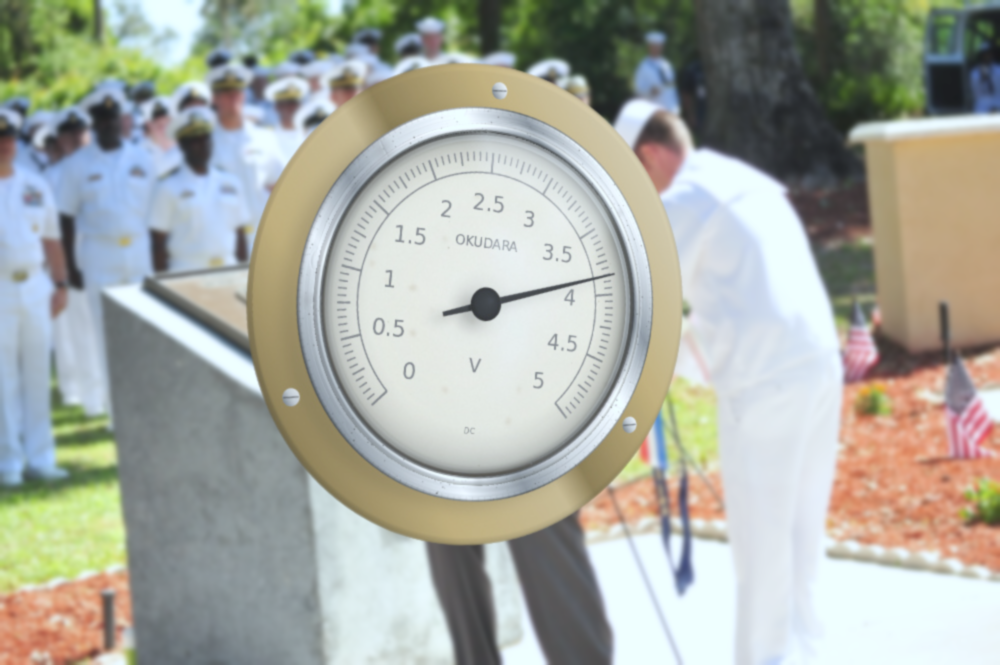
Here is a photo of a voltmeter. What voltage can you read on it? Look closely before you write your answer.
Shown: 3.85 V
